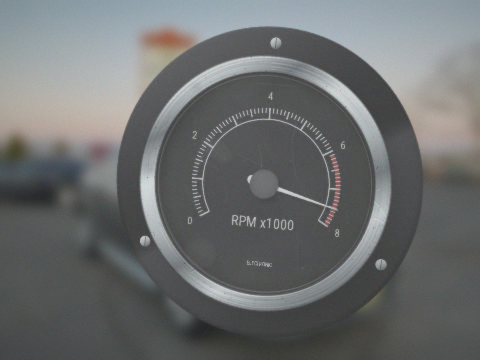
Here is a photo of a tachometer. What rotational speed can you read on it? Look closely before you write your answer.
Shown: 7500 rpm
